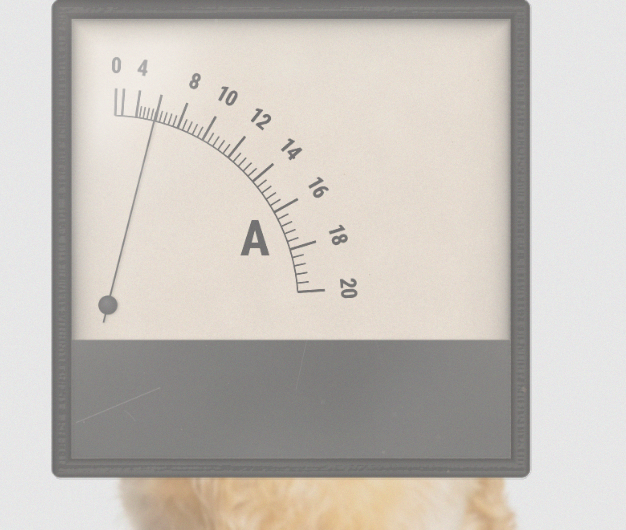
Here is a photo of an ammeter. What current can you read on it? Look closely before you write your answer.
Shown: 6 A
